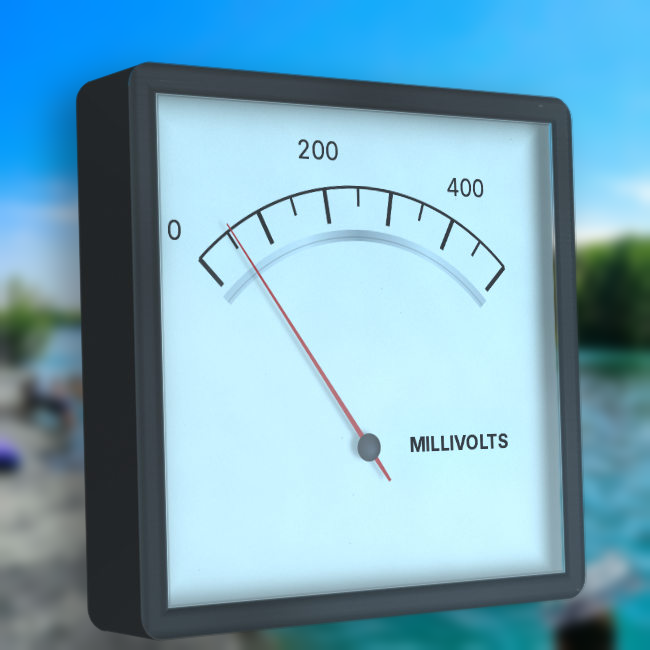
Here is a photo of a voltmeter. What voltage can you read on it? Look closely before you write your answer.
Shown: 50 mV
